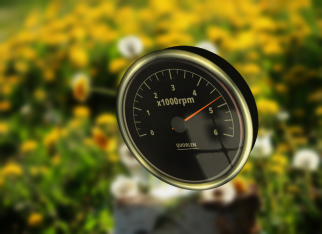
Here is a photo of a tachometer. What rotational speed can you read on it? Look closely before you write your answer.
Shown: 4750 rpm
